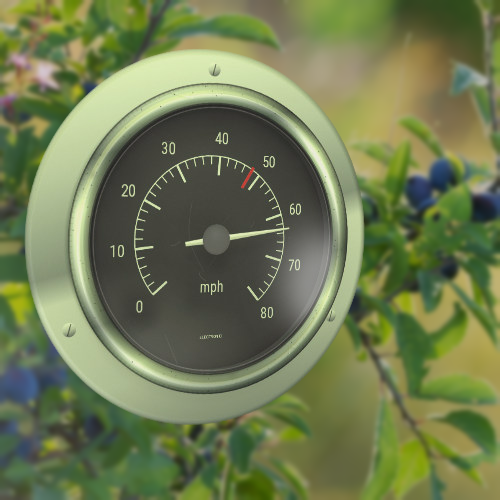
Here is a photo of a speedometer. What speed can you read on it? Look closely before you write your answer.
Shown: 63 mph
